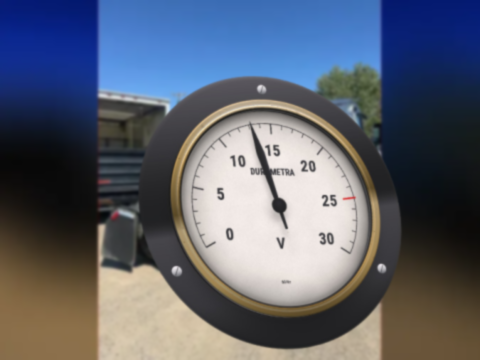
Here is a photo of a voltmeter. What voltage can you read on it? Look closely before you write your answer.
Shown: 13 V
